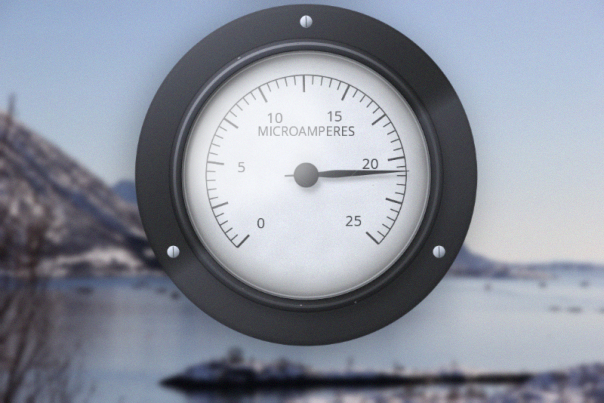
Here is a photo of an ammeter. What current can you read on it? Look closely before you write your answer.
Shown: 20.75 µA
